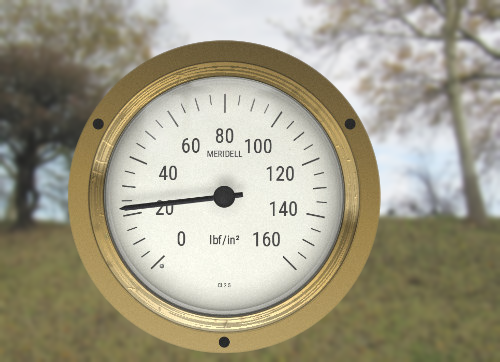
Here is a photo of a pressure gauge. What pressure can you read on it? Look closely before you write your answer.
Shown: 22.5 psi
